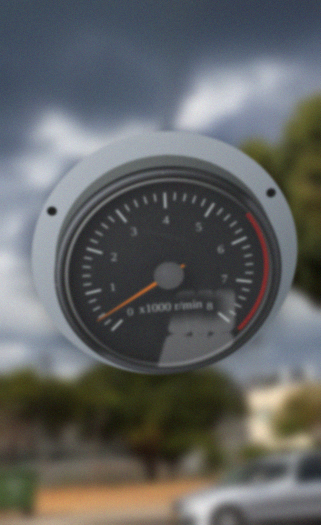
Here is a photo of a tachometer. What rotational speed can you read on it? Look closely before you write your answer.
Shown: 400 rpm
